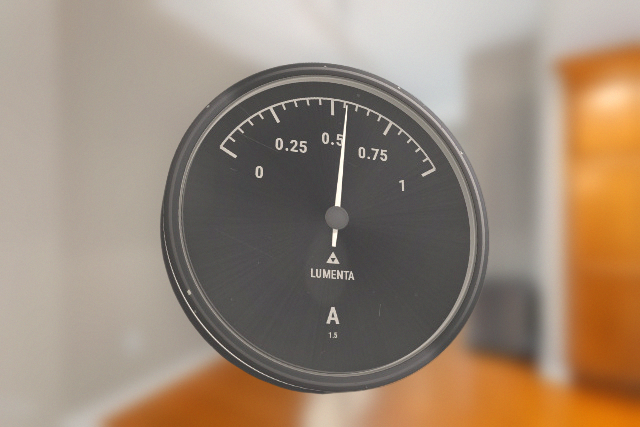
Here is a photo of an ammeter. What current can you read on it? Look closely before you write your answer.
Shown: 0.55 A
